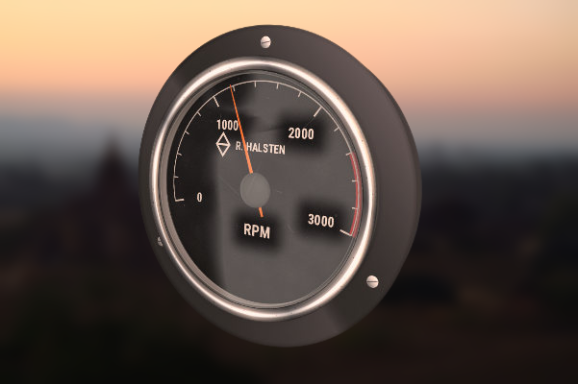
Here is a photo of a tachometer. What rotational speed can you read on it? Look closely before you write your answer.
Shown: 1200 rpm
